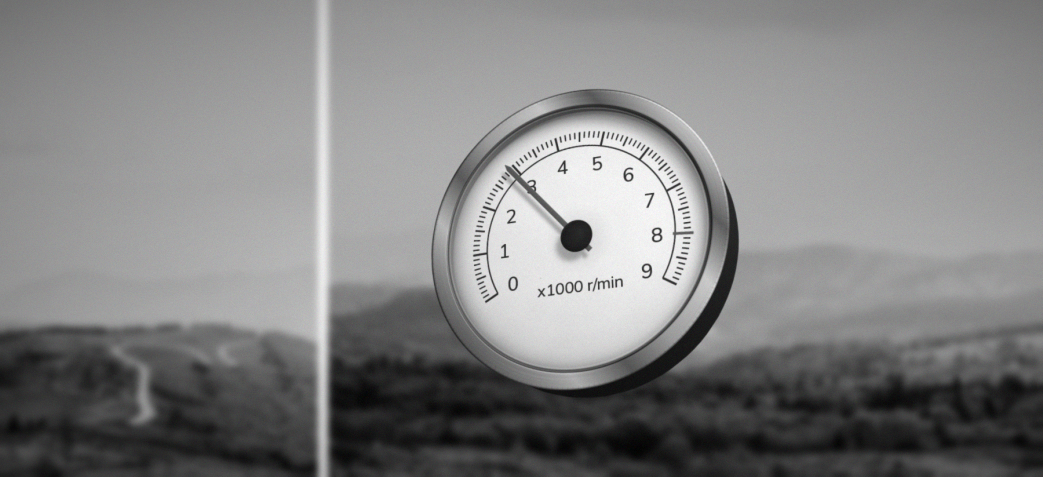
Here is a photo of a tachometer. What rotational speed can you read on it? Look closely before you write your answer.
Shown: 2900 rpm
